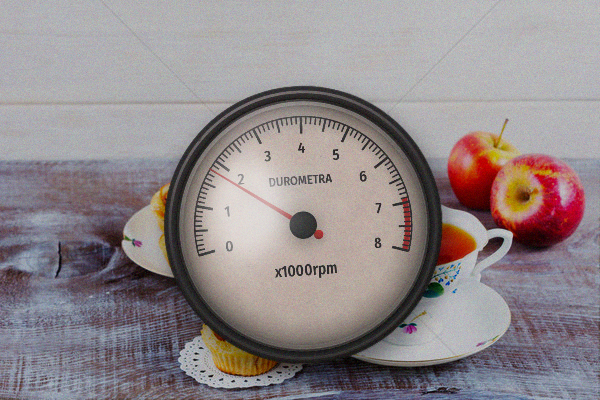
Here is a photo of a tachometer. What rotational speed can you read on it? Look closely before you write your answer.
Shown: 1800 rpm
